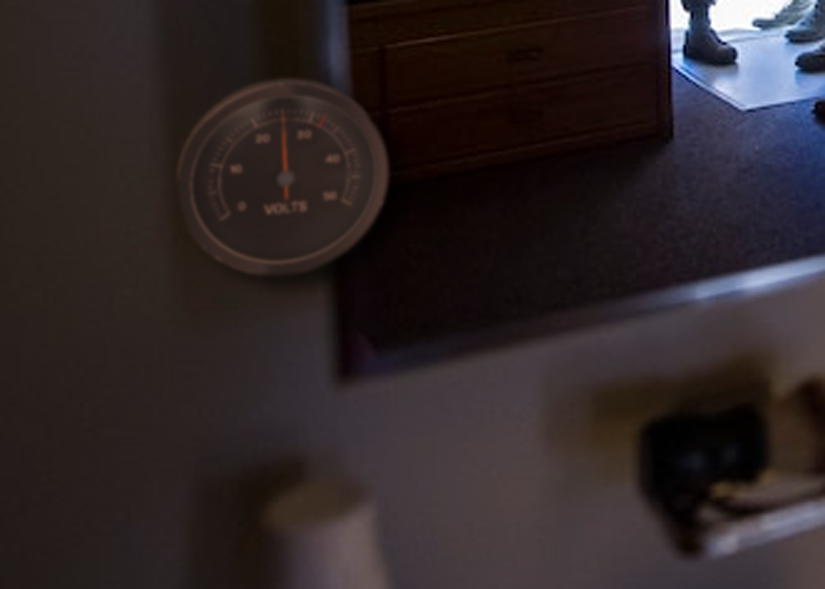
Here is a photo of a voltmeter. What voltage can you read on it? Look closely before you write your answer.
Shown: 25 V
